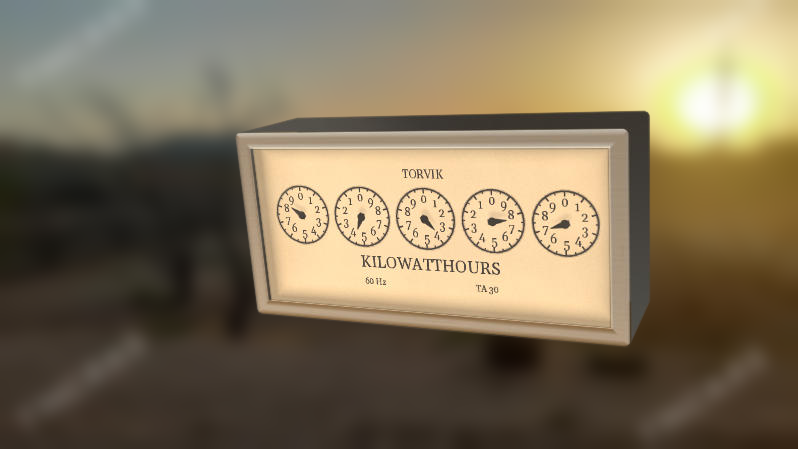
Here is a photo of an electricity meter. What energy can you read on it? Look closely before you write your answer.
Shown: 84377 kWh
